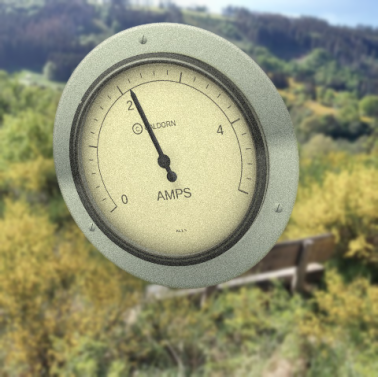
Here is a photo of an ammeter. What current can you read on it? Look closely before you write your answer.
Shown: 2.2 A
